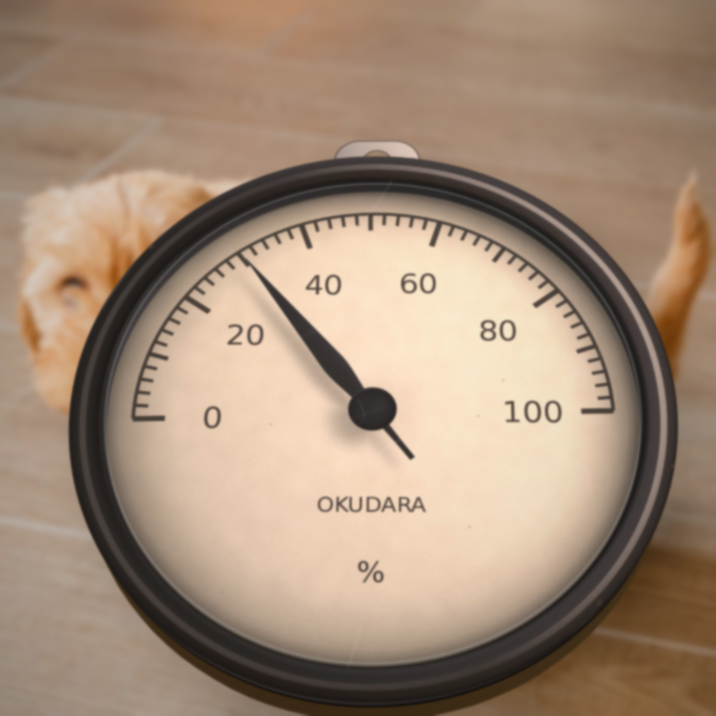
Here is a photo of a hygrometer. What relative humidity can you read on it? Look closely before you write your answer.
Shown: 30 %
